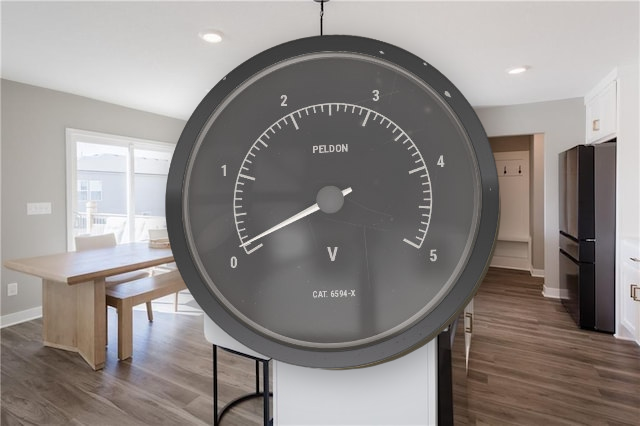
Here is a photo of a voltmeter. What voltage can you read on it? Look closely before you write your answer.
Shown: 0.1 V
